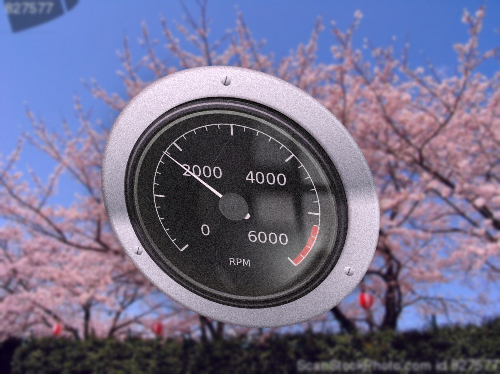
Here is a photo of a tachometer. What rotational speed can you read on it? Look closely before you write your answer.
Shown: 1800 rpm
